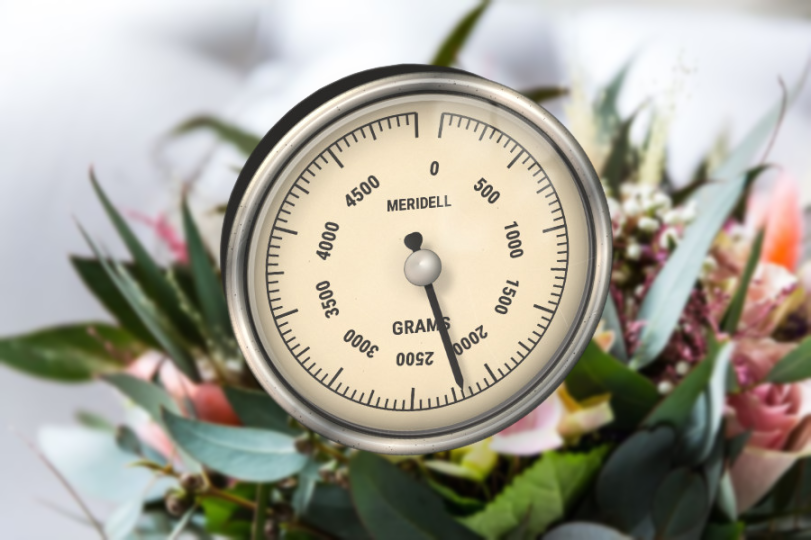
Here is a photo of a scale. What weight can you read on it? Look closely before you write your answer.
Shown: 2200 g
